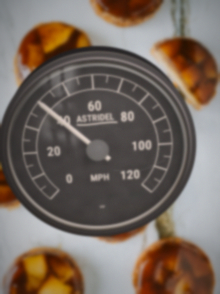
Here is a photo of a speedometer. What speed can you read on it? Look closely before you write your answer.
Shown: 40 mph
